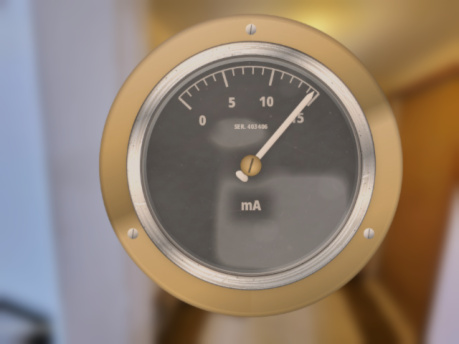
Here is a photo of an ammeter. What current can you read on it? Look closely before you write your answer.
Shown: 14.5 mA
